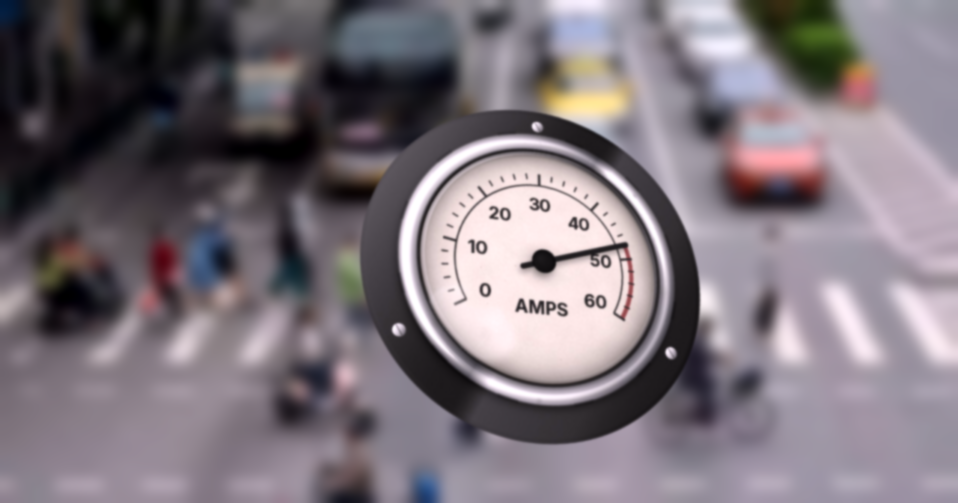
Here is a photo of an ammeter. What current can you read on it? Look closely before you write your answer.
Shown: 48 A
